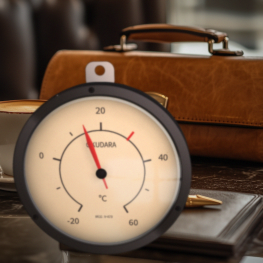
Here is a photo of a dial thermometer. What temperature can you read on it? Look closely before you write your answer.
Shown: 15 °C
